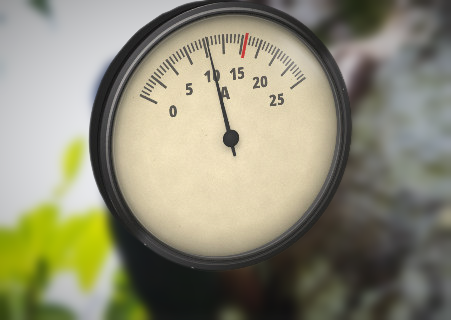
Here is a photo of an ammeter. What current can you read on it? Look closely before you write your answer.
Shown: 10 A
